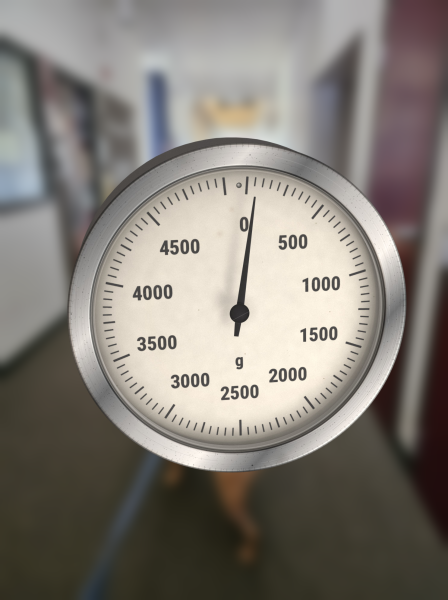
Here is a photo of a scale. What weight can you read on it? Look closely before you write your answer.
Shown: 50 g
